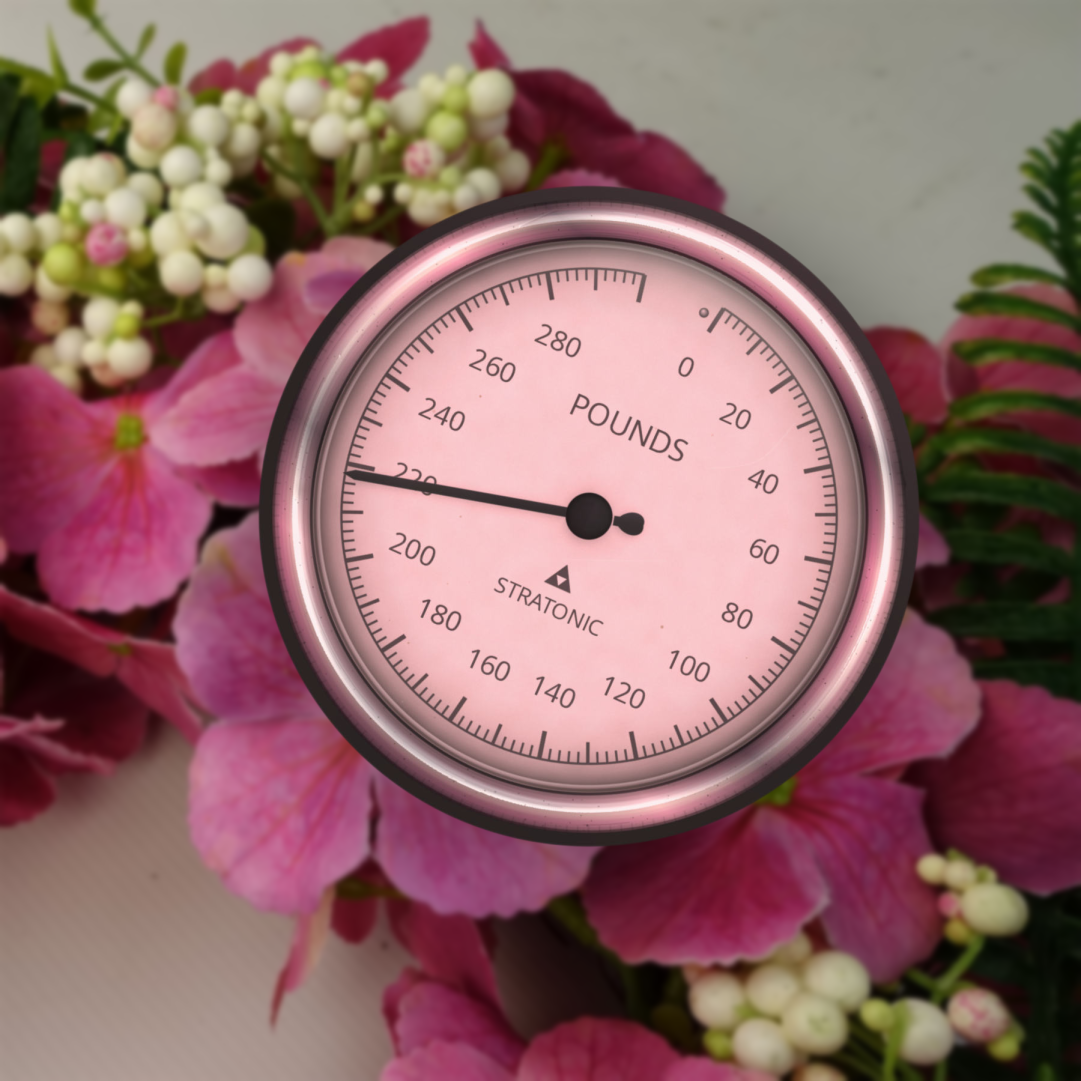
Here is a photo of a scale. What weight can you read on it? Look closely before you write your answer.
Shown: 218 lb
